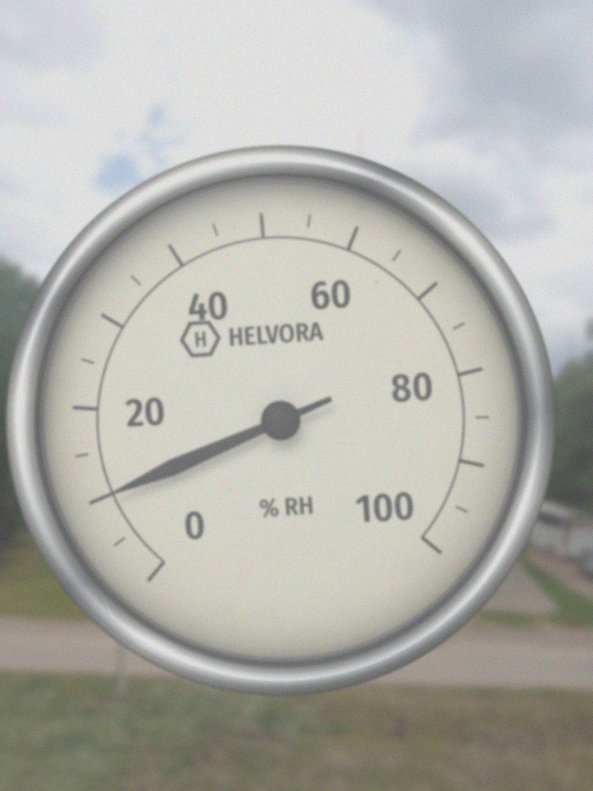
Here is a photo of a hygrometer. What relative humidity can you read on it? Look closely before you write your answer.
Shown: 10 %
